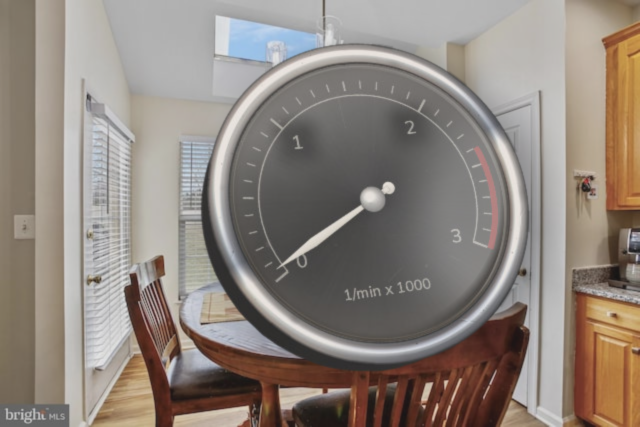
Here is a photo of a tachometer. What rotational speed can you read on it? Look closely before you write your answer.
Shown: 50 rpm
